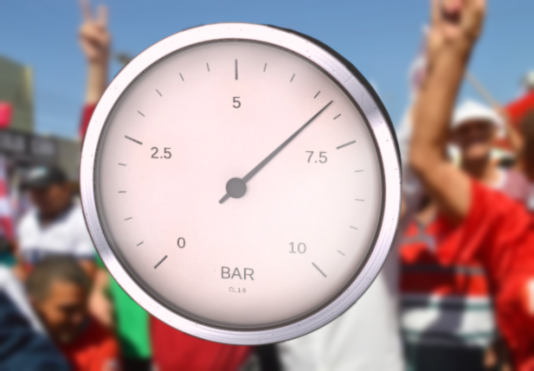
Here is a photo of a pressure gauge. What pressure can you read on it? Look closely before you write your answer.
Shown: 6.75 bar
